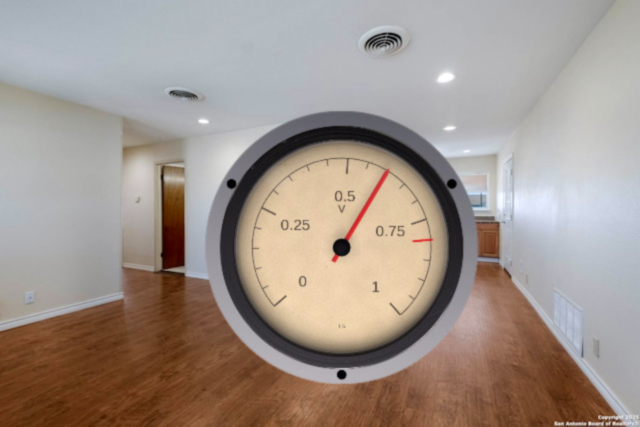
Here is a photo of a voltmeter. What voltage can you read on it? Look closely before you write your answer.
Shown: 0.6 V
